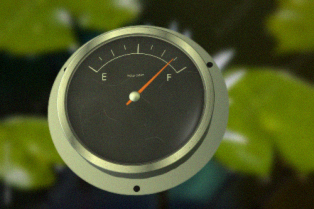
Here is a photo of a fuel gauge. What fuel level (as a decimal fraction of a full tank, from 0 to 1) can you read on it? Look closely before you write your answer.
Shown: 0.875
